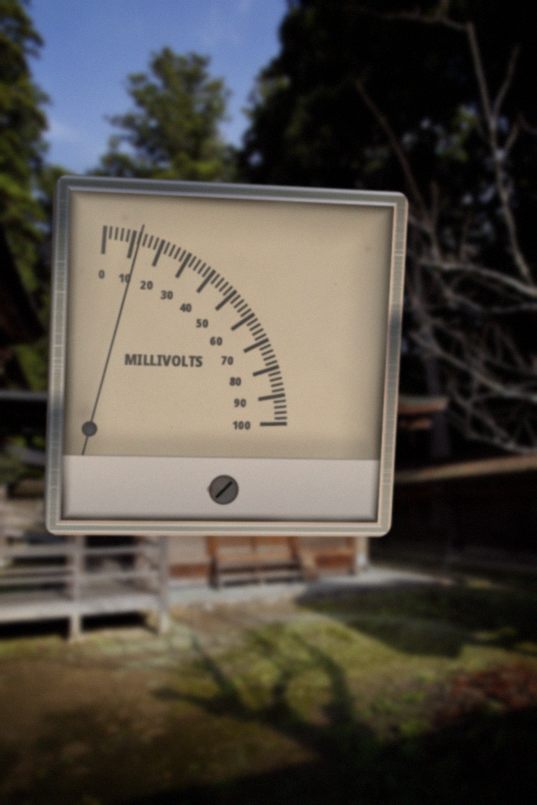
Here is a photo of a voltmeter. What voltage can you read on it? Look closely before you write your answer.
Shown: 12 mV
